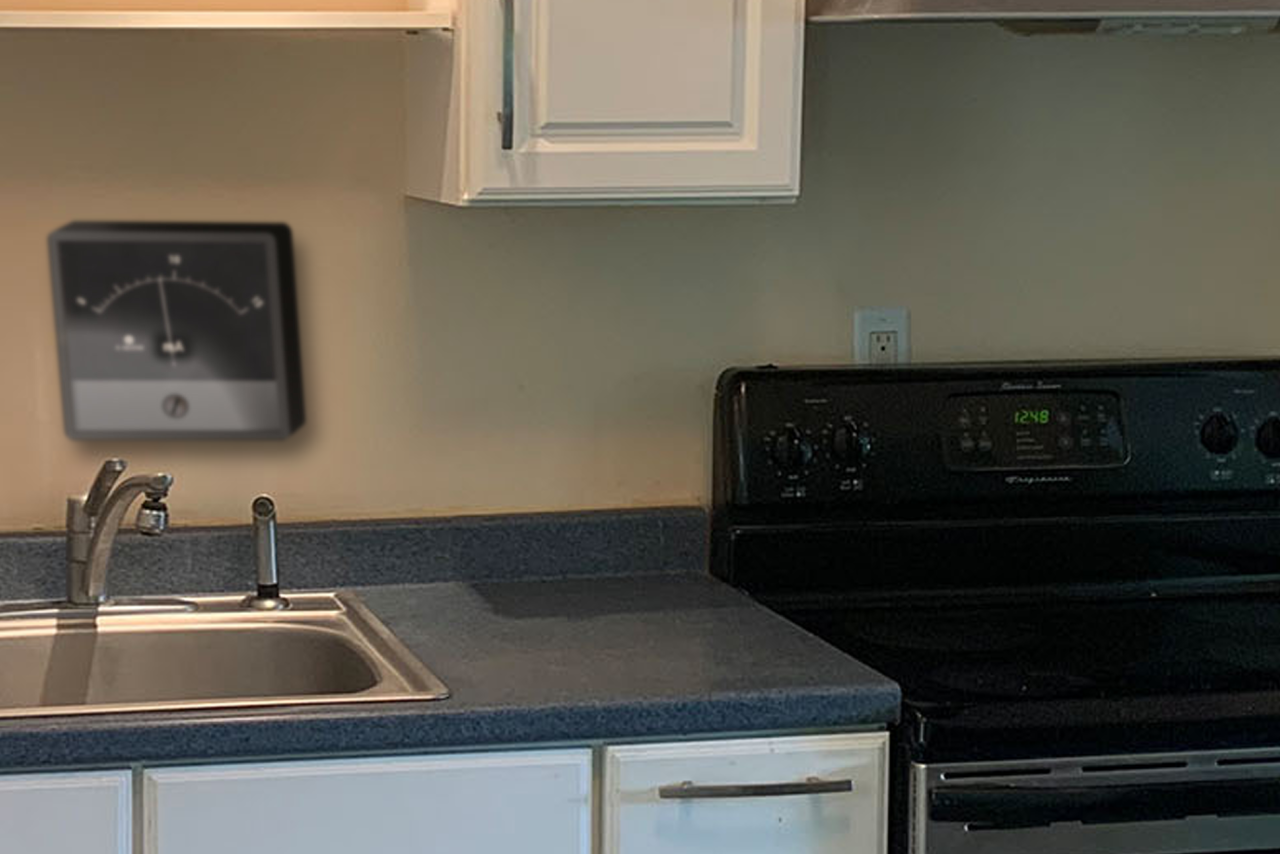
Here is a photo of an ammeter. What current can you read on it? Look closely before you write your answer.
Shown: 9 mA
